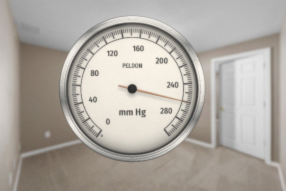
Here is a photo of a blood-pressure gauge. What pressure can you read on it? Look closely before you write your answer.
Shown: 260 mmHg
